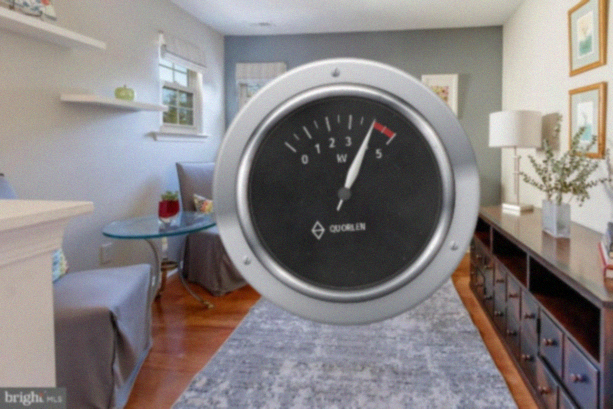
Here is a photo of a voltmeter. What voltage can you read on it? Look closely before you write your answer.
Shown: 4 kV
